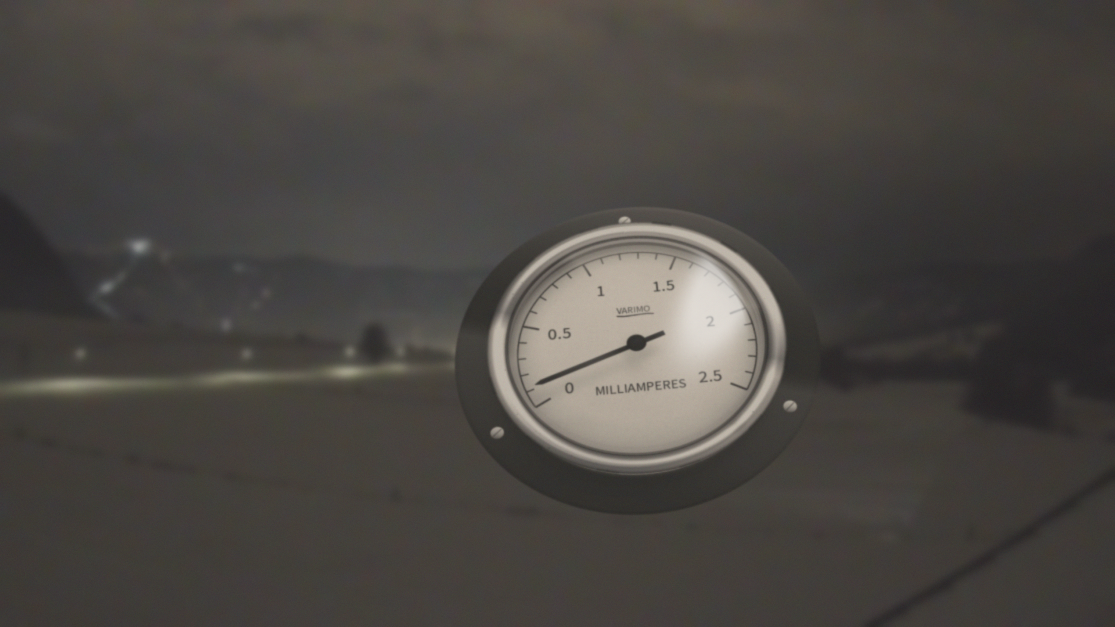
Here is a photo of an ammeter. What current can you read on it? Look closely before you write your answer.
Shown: 0.1 mA
